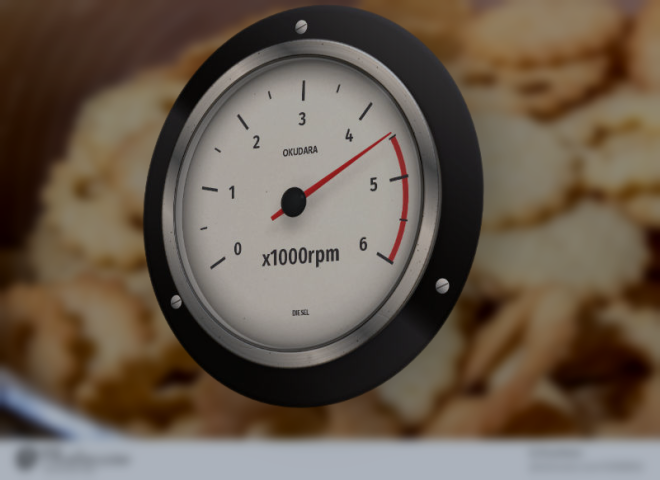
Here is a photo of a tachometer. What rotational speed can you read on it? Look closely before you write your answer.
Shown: 4500 rpm
